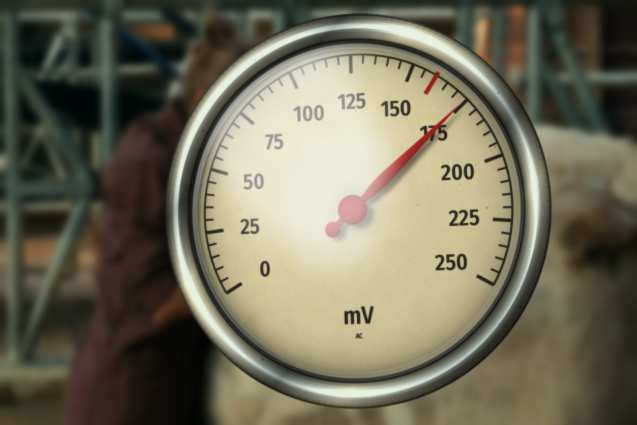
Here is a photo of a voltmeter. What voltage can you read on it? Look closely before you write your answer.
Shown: 175 mV
